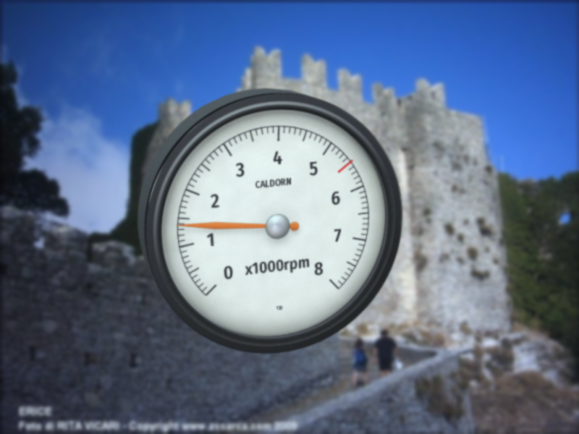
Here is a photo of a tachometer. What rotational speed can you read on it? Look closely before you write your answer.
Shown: 1400 rpm
